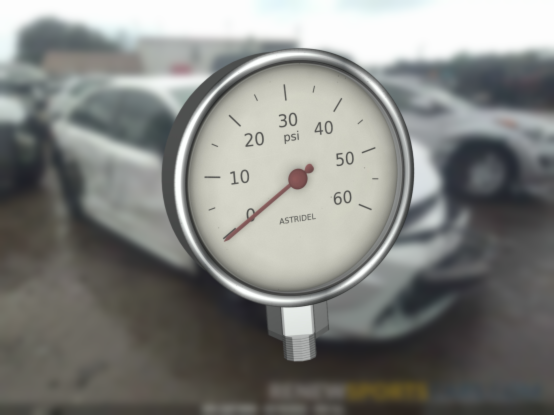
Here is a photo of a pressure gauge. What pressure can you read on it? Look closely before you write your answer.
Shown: 0 psi
